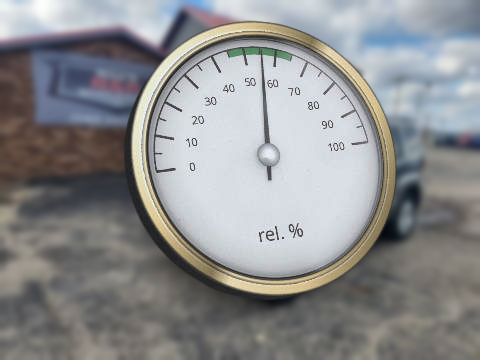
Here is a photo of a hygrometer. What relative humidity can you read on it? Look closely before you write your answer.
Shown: 55 %
